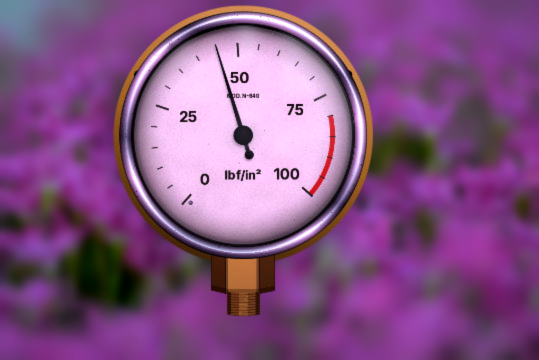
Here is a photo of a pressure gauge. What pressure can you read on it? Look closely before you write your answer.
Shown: 45 psi
